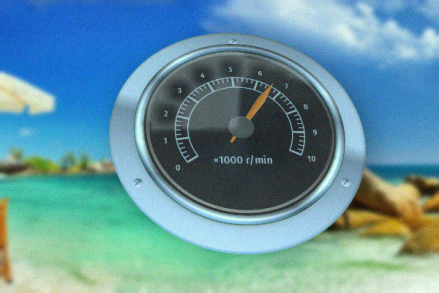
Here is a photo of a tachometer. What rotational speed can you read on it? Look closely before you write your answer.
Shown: 6600 rpm
